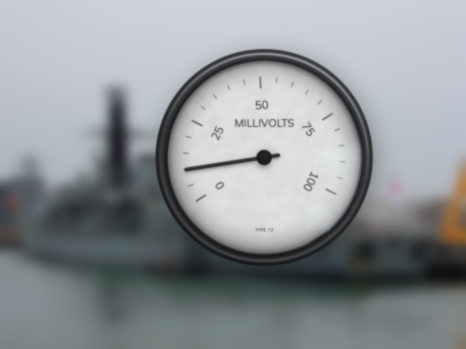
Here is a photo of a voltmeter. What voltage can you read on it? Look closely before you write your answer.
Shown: 10 mV
